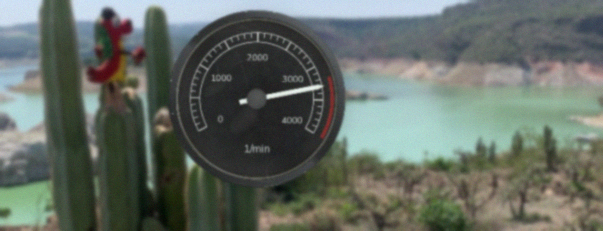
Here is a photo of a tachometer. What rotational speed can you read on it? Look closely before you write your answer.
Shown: 3300 rpm
